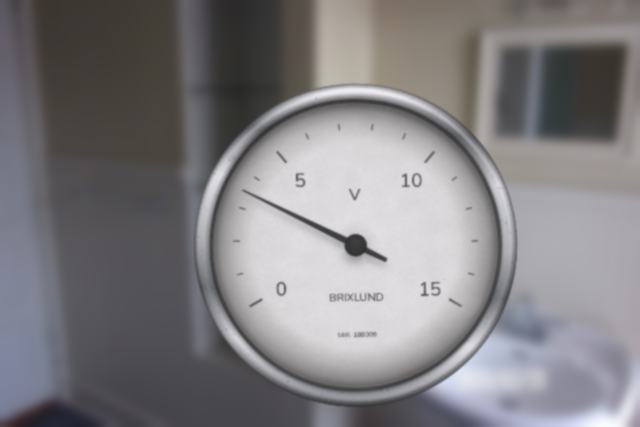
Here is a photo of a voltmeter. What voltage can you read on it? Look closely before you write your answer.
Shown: 3.5 V
